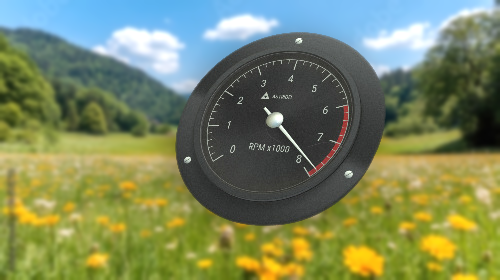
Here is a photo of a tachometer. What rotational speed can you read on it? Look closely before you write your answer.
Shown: 7800 rpm
